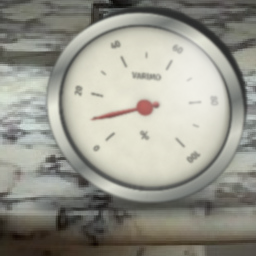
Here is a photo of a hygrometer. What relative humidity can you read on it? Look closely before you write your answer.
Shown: 10 %
